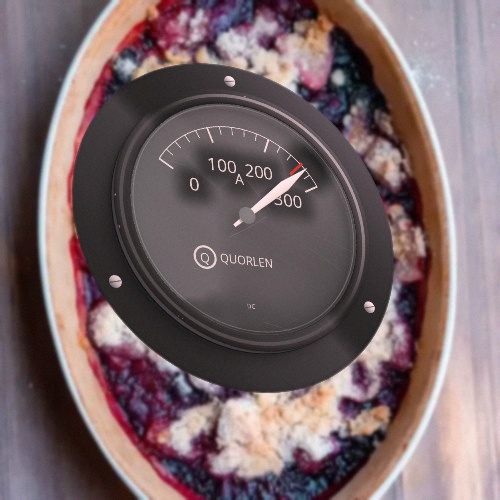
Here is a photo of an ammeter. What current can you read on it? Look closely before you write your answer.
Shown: 270 A
